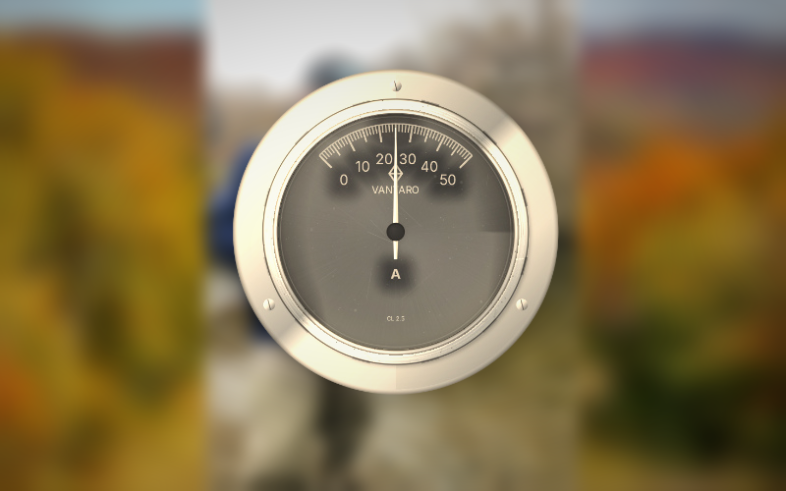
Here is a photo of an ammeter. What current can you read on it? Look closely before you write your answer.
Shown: 25 A
